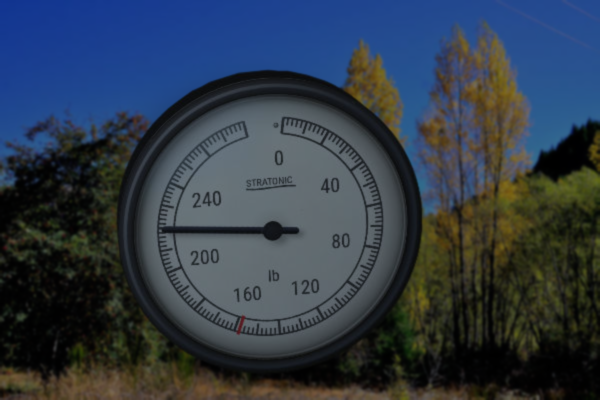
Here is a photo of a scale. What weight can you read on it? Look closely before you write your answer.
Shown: 220 lb
